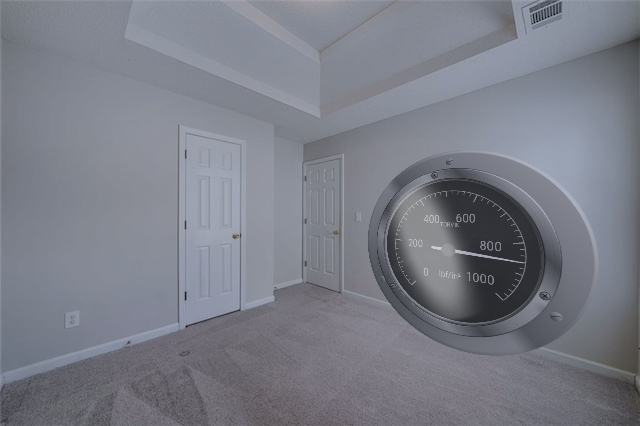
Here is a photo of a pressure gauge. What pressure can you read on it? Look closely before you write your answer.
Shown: 860 psi
